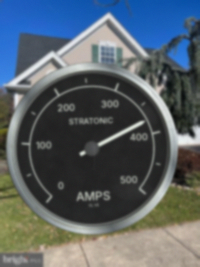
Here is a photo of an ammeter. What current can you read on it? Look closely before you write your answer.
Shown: 375 A
